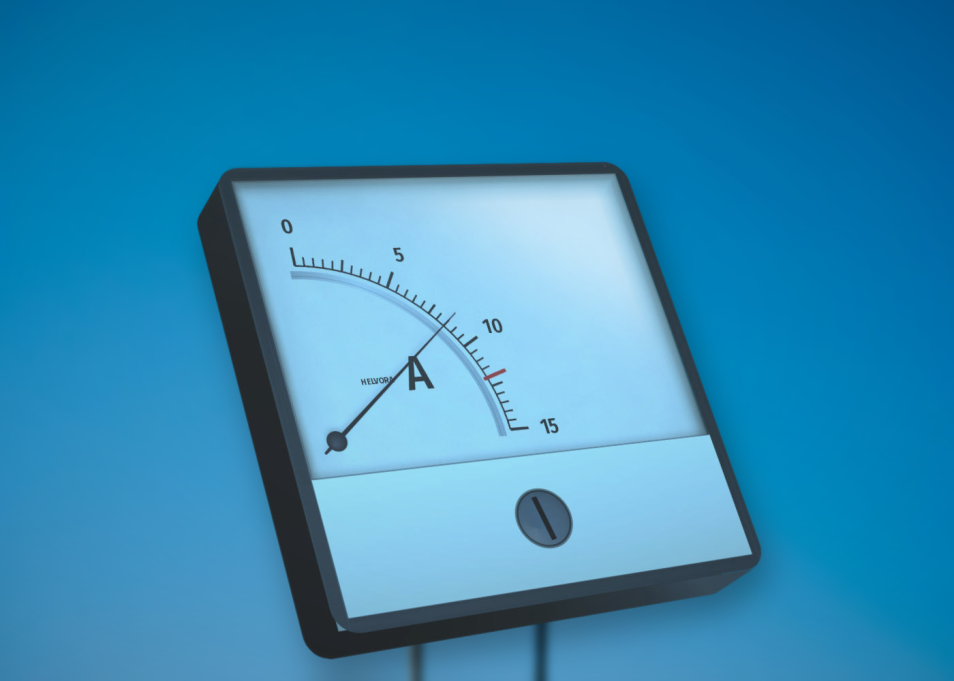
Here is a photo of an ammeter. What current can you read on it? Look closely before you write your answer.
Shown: 8.5 A
